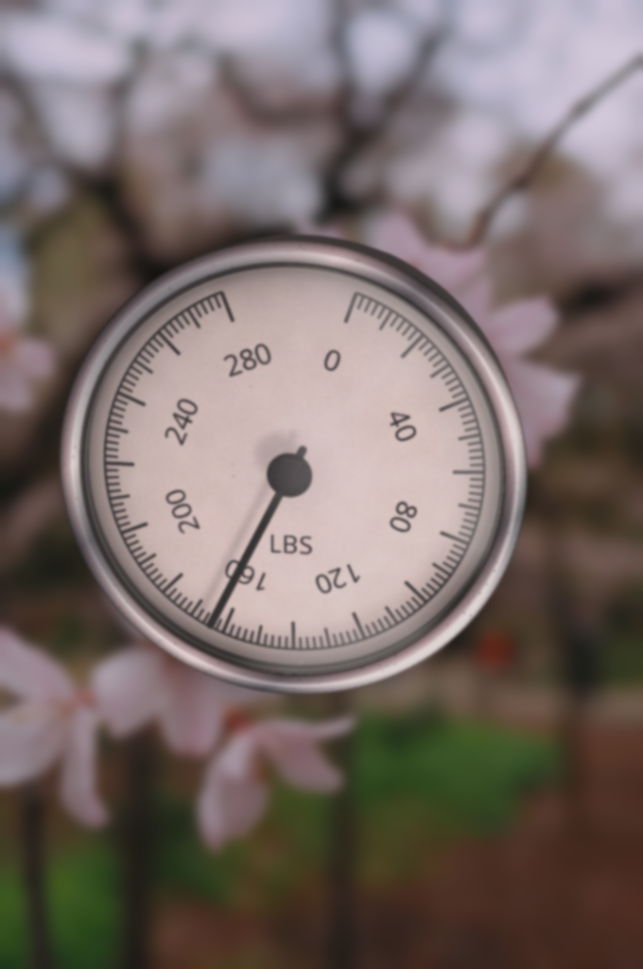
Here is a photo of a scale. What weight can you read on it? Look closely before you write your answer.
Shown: 164 lb
